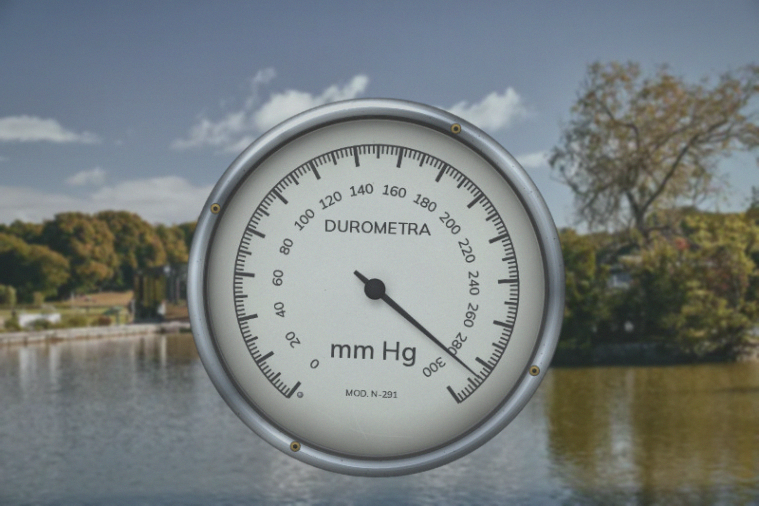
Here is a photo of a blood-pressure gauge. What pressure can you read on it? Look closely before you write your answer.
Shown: 286 mmHg
